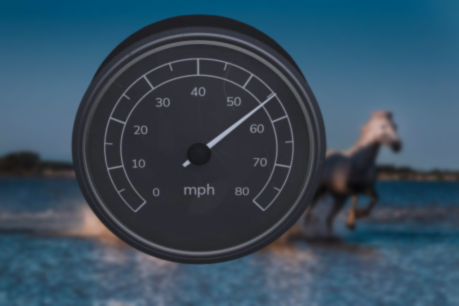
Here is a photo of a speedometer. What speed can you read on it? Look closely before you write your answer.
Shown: 55 mph
